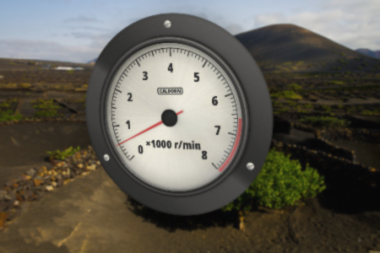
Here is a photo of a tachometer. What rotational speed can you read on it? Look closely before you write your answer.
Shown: 500 rpm
